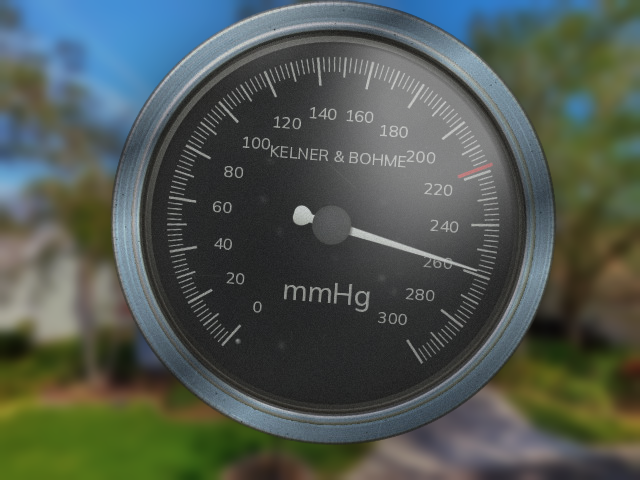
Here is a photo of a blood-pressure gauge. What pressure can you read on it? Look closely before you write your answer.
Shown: 258 mmHg
